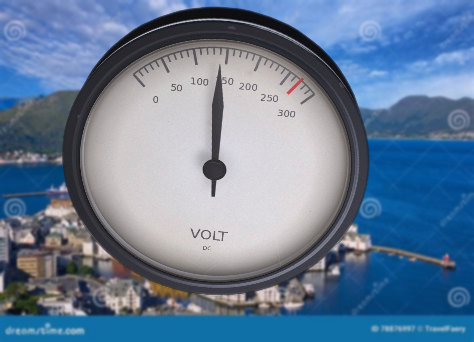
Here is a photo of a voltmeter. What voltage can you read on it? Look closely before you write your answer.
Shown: 140 V
